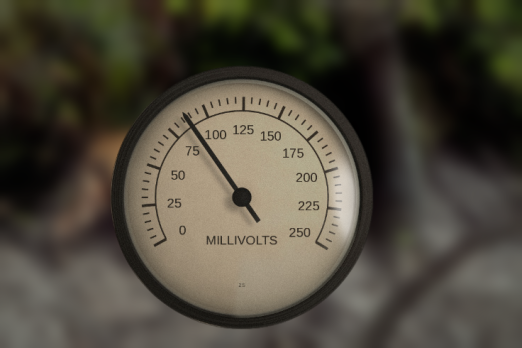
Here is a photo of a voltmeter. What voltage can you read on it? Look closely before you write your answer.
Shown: 87.5 mV
